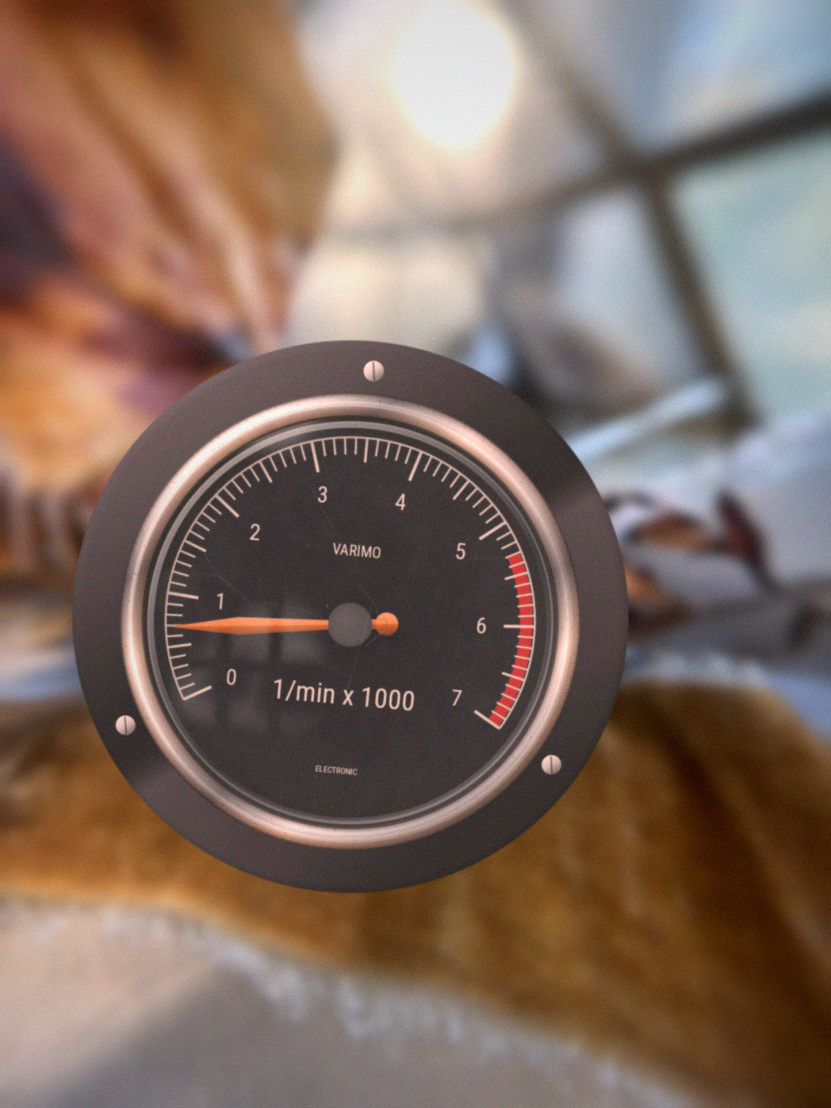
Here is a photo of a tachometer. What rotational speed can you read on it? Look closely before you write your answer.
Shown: 700 rpm
